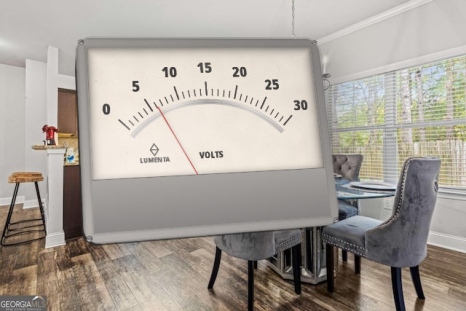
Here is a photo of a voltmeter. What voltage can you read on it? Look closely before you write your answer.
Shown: 6 V
